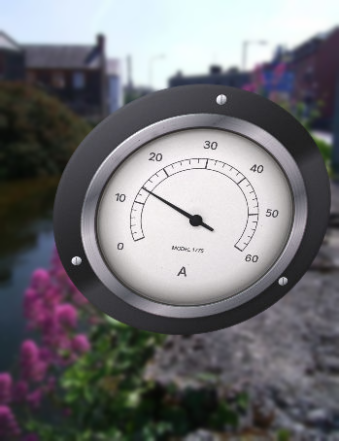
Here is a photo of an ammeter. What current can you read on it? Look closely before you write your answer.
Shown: 14 A
